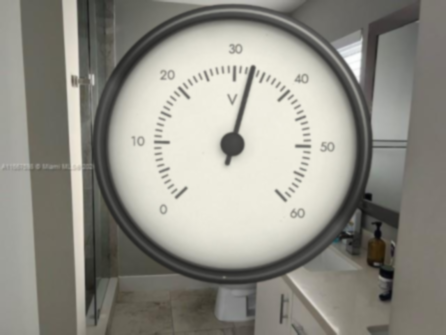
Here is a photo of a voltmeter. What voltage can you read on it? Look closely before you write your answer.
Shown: 33 V
